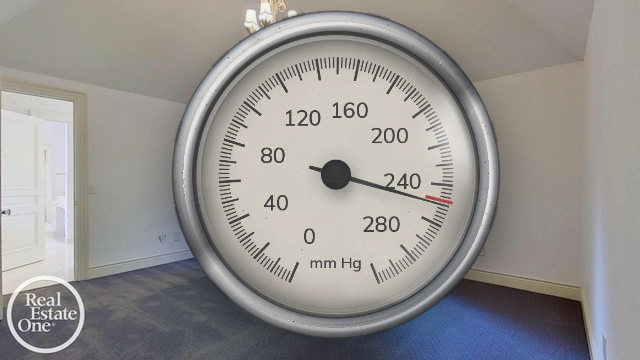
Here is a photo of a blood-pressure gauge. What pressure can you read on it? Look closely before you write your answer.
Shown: 250 mmHg
